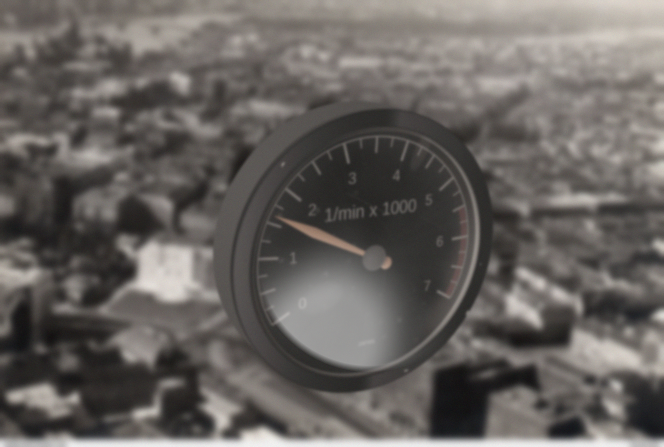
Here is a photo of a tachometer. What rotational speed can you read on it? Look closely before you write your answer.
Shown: 1625 rpm
